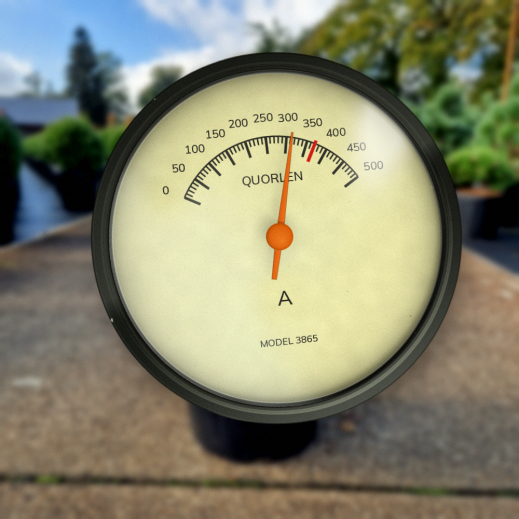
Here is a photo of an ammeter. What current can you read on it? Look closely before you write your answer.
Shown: 310 A
